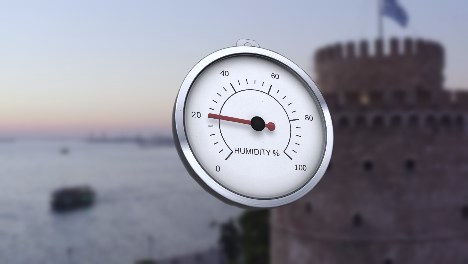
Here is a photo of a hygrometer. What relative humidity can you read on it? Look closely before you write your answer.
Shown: 20 %
